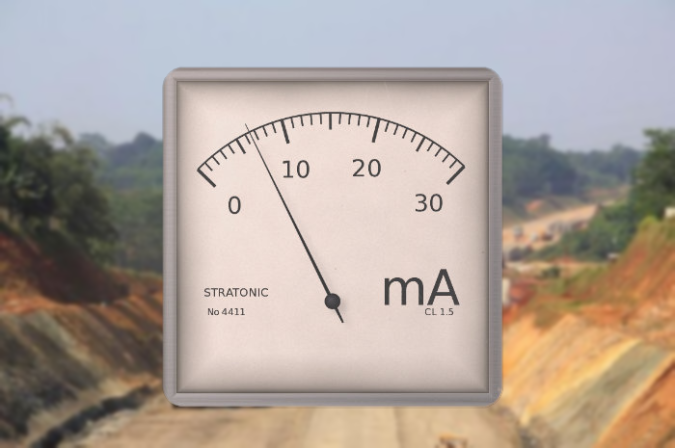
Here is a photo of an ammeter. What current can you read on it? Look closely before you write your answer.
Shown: 6.5 mA
